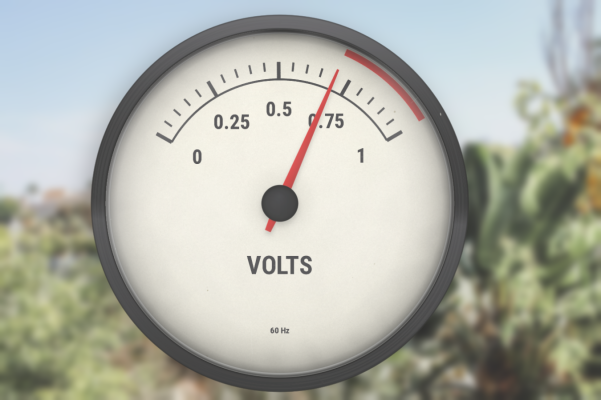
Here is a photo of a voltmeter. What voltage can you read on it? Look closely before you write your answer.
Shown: 0.7 V
